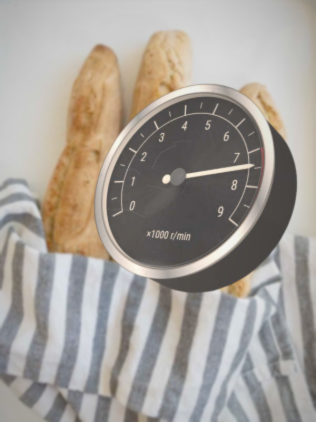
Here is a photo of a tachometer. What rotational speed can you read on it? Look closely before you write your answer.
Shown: 7500 rpm
